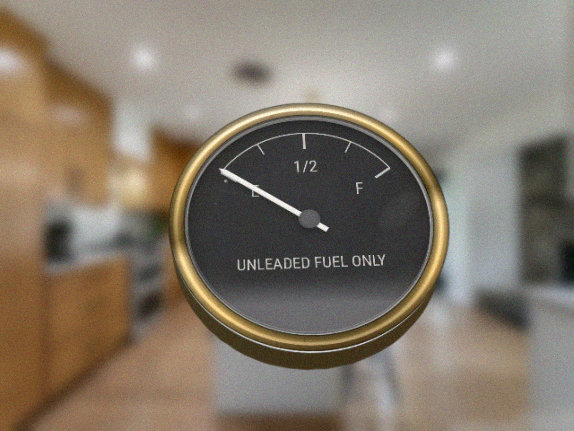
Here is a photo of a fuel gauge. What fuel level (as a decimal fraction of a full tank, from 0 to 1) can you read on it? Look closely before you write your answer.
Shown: 0
